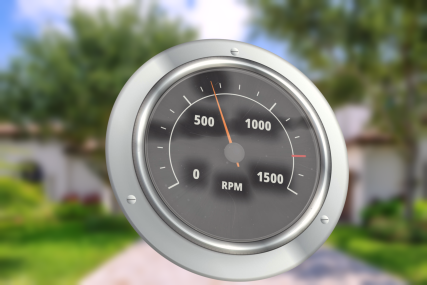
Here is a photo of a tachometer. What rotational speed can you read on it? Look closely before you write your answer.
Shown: 650 rpm
